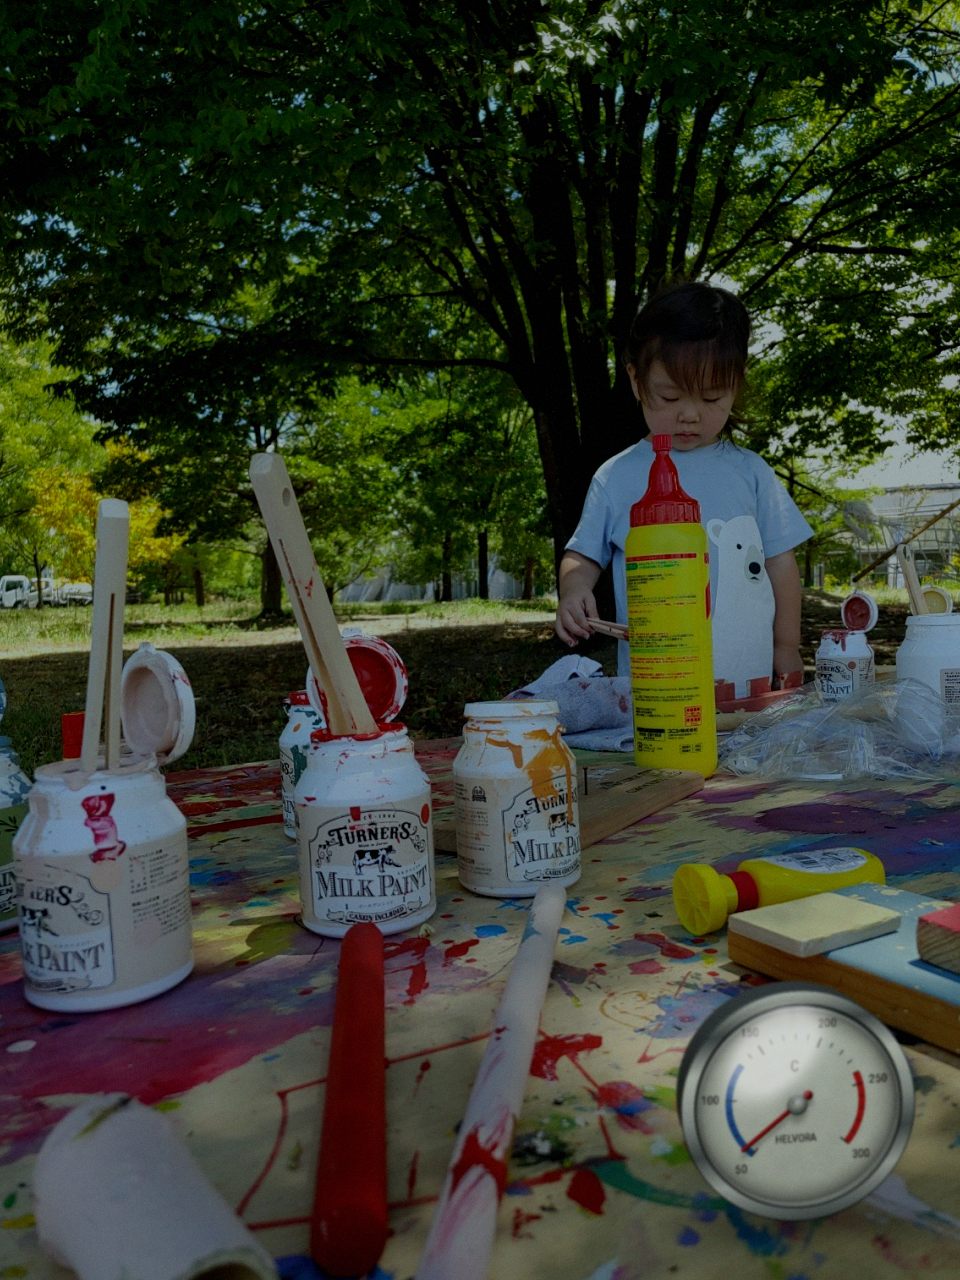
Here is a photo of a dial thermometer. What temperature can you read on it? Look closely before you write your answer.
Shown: 60 °C
